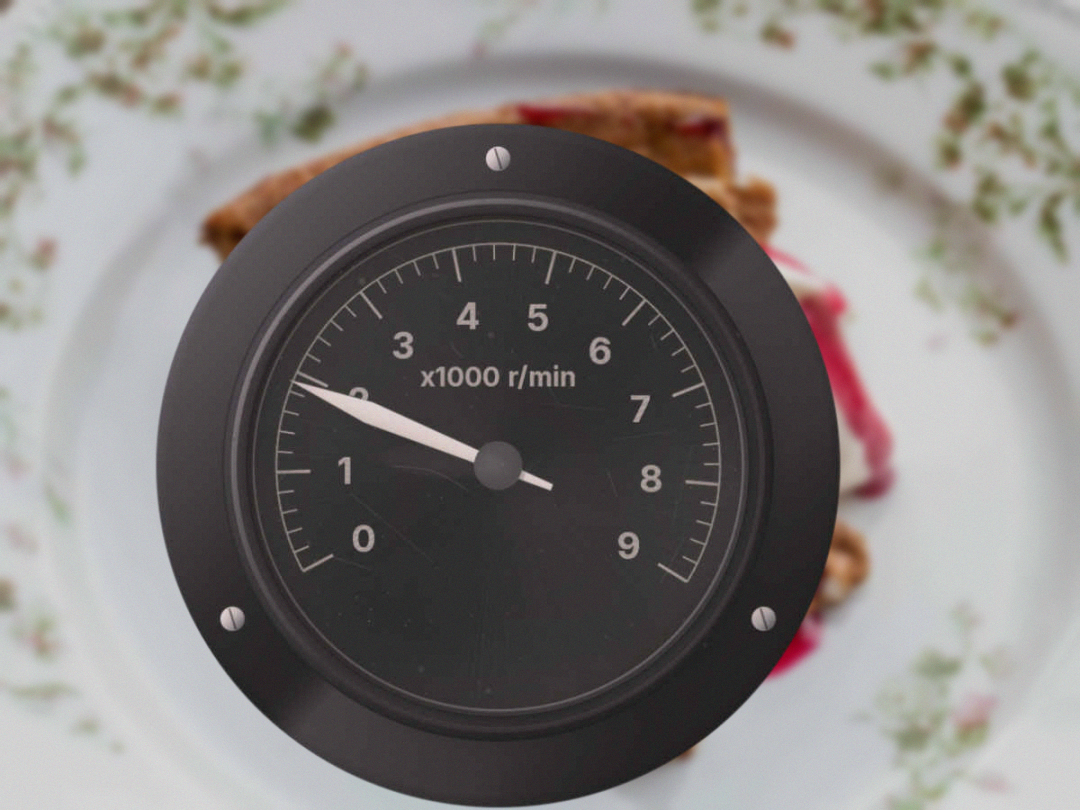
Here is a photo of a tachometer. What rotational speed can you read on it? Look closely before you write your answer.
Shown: 1900 rpm
